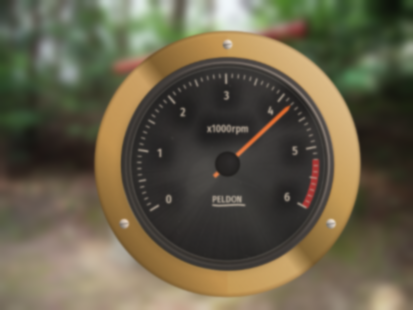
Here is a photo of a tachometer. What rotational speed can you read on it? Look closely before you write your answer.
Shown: 4200 rpm
